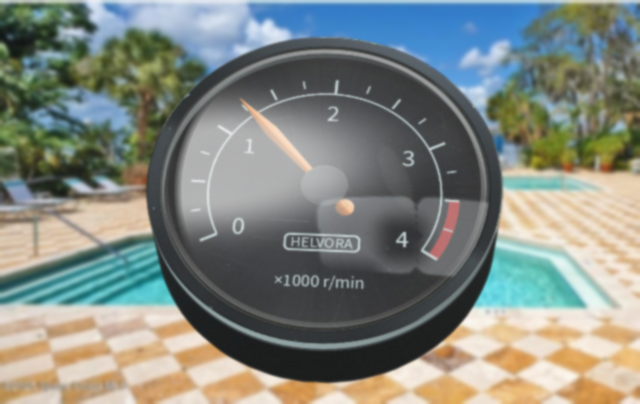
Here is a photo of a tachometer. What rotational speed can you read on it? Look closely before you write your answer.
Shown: 1250 rpm
